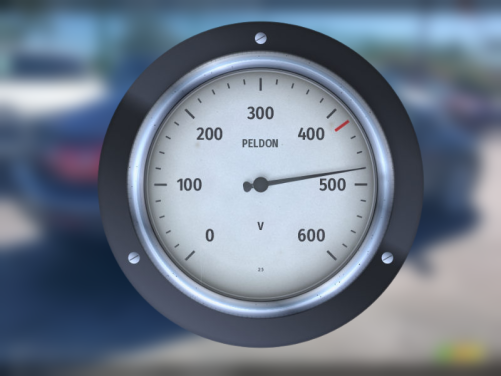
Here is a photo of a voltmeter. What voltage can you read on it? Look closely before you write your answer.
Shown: 480 V
